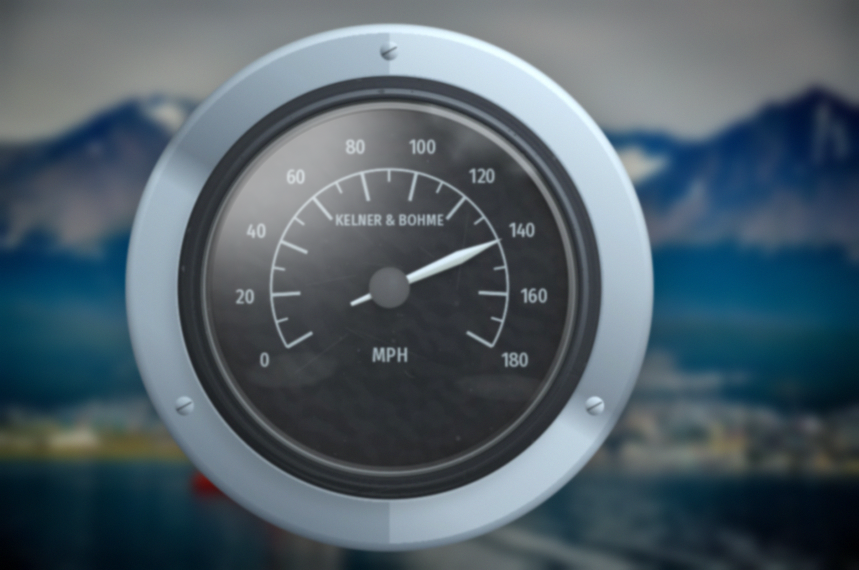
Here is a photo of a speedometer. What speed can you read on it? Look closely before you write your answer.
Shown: 140 mph
